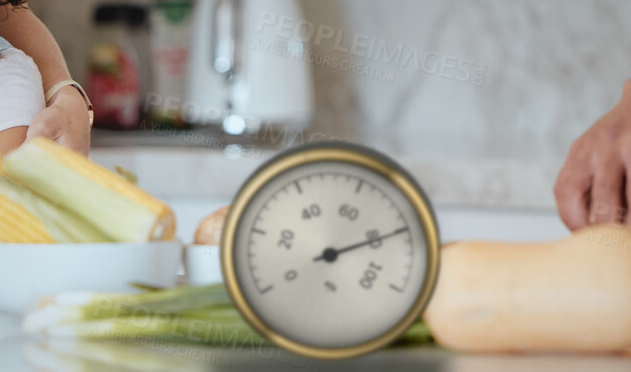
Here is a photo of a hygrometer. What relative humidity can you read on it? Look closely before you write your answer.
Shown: 80 %
